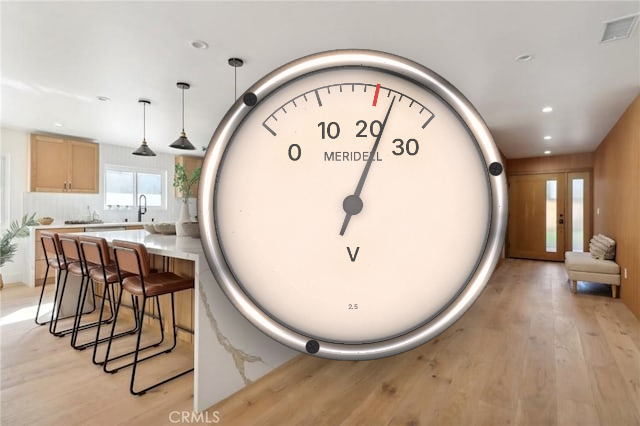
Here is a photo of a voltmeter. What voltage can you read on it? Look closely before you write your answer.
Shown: 23 V
